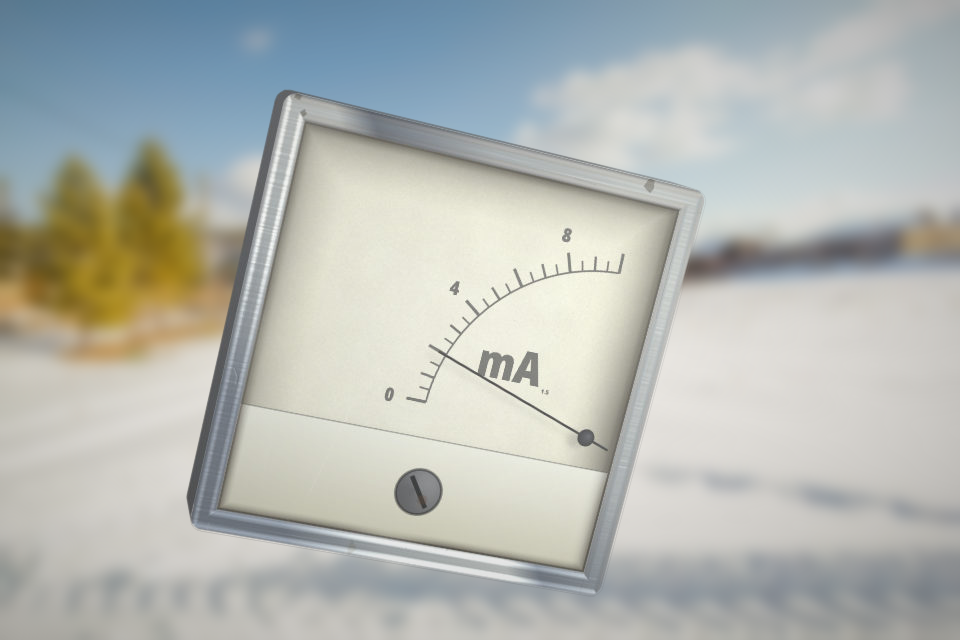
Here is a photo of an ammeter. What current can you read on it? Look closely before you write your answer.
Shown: 2 mA
